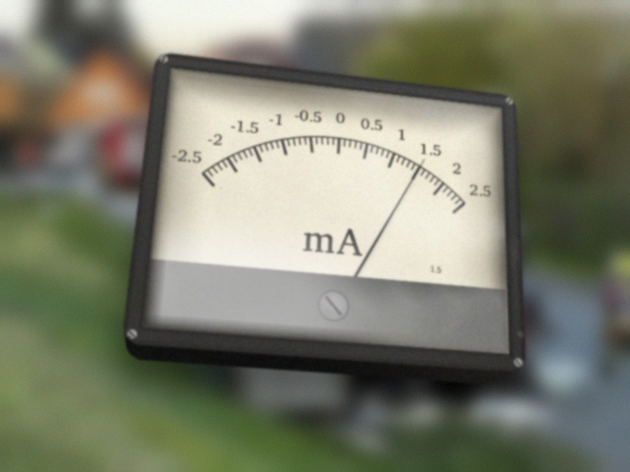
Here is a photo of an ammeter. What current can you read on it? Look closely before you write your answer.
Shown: 1.5 mA
